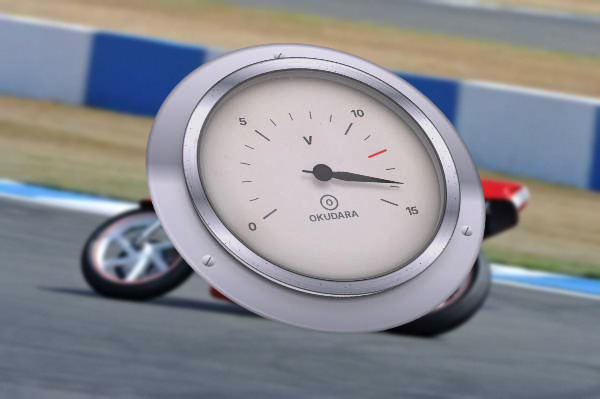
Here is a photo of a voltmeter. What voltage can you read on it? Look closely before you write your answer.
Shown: 14 V
